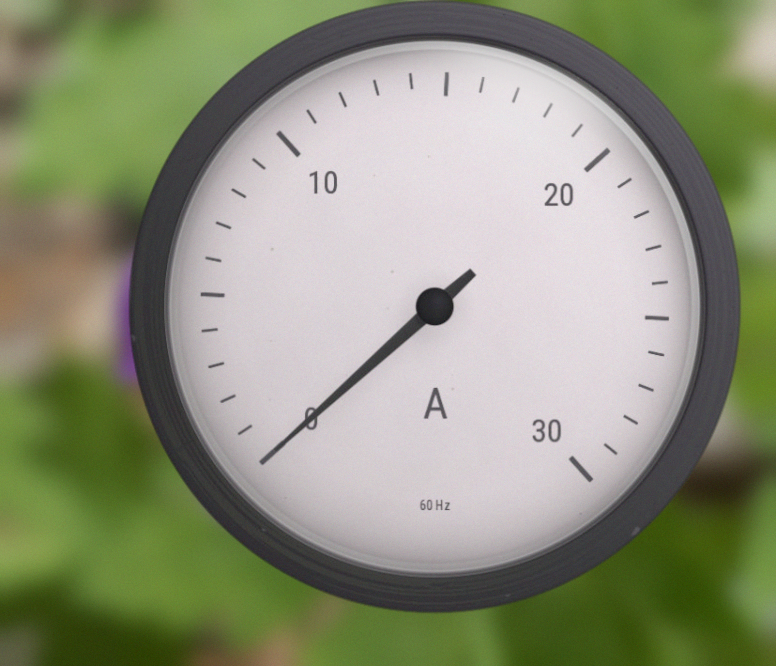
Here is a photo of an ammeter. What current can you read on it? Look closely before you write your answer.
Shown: 0 A
